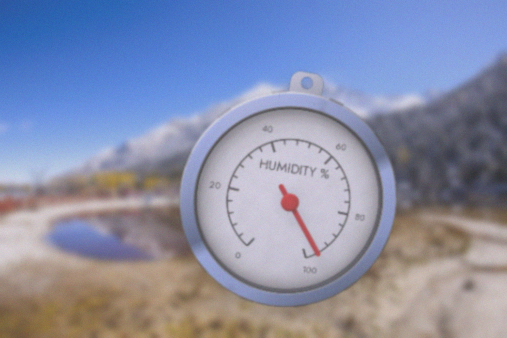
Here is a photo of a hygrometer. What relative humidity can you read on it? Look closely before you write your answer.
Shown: 96 %
